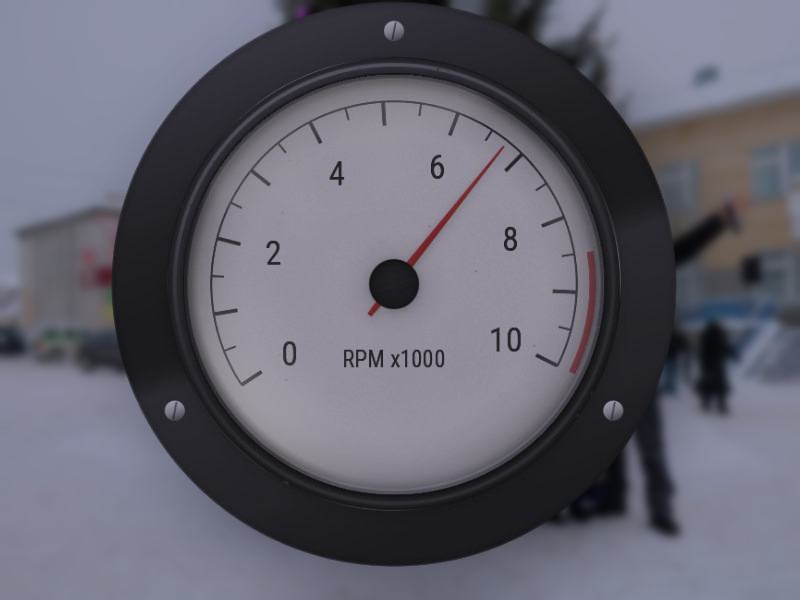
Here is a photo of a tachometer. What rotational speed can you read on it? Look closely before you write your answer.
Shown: 6750 rpm
